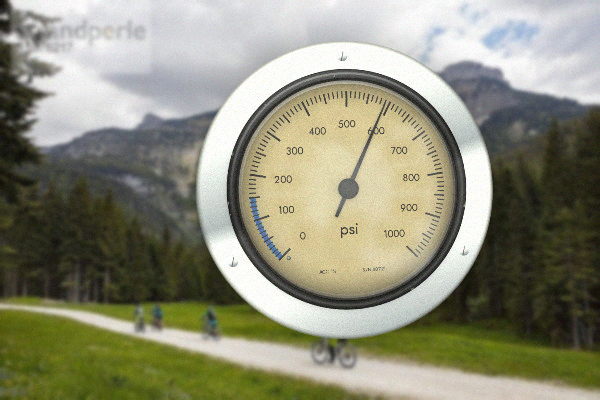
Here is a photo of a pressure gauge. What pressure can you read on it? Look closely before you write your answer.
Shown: 590 psi
